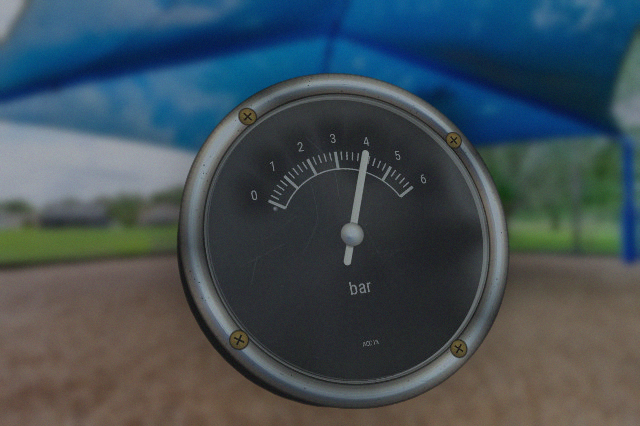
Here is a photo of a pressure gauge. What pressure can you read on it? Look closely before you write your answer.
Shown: 4 bar
